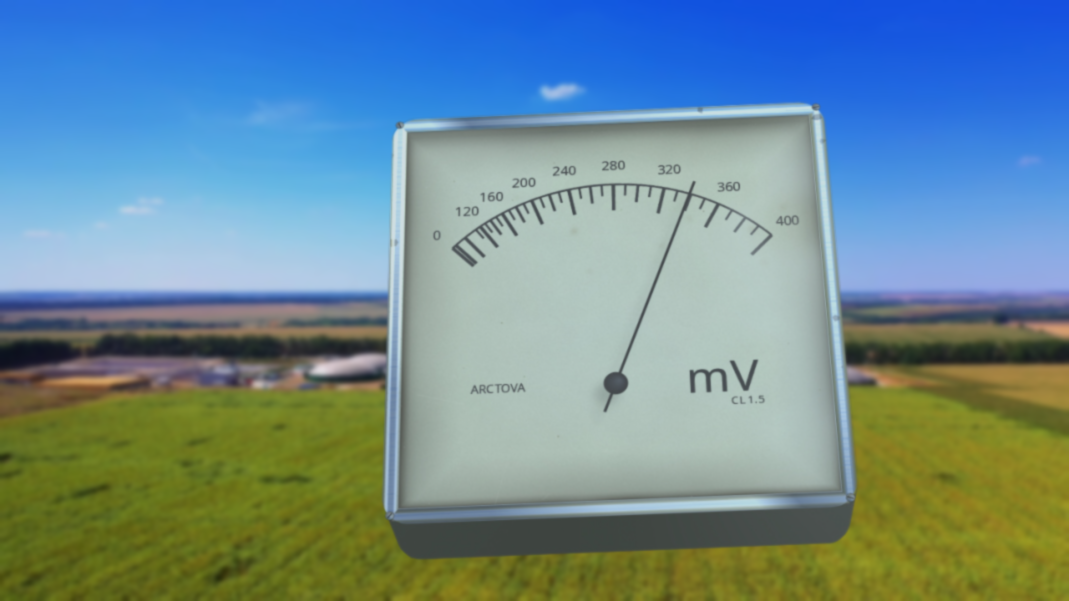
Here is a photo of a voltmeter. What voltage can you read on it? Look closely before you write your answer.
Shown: 340 mV
